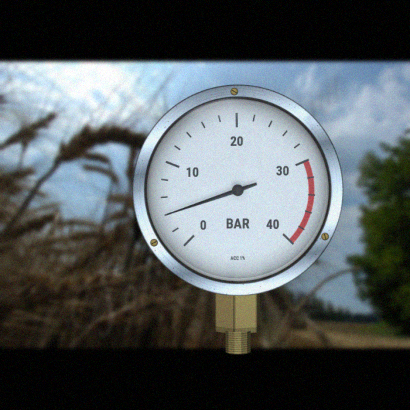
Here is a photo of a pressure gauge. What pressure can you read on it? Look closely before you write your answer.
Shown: 4 bar
